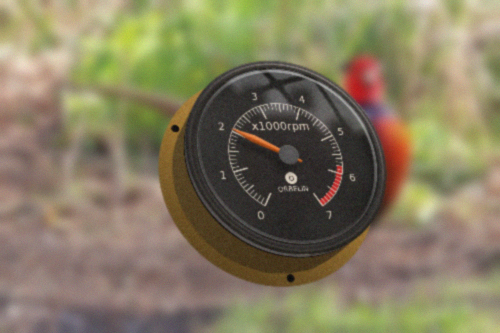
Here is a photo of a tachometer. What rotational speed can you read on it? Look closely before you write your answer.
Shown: 2000 rpm
